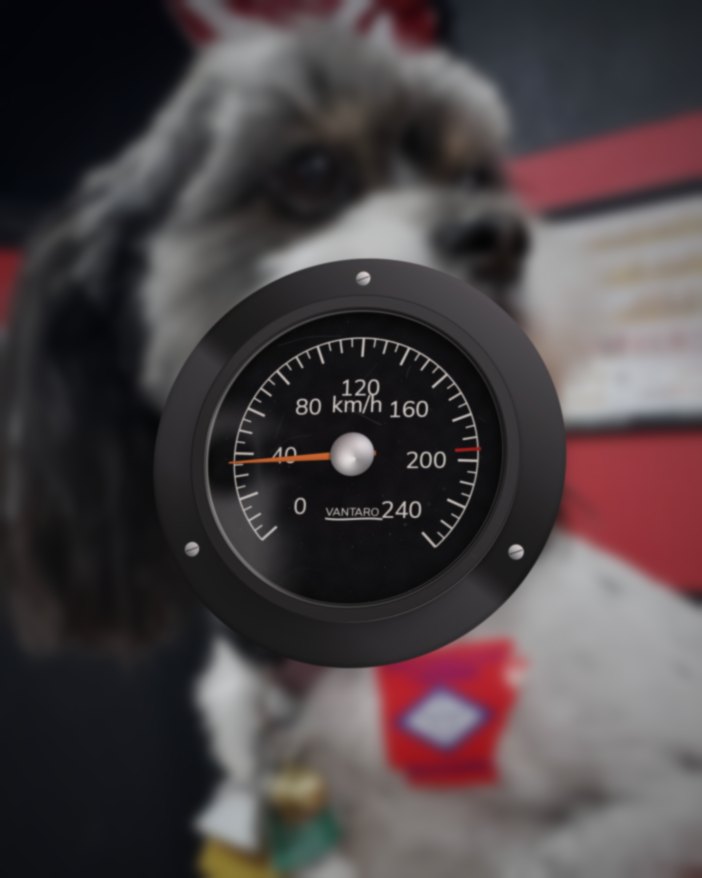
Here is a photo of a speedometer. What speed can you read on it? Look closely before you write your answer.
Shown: 35 km/h
